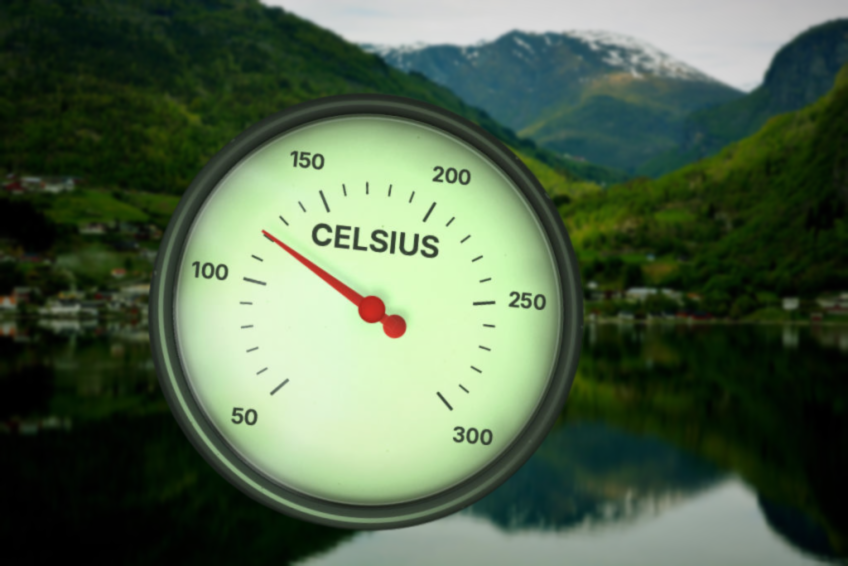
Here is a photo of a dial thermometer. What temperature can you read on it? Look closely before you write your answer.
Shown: 120 °C
